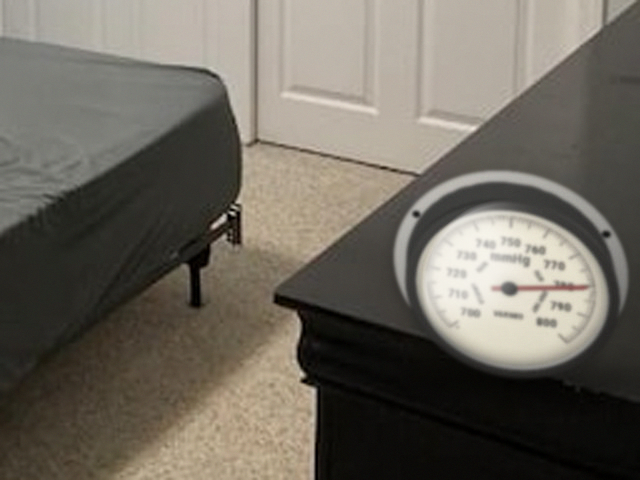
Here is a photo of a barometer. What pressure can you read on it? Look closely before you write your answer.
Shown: 780 mmHg
